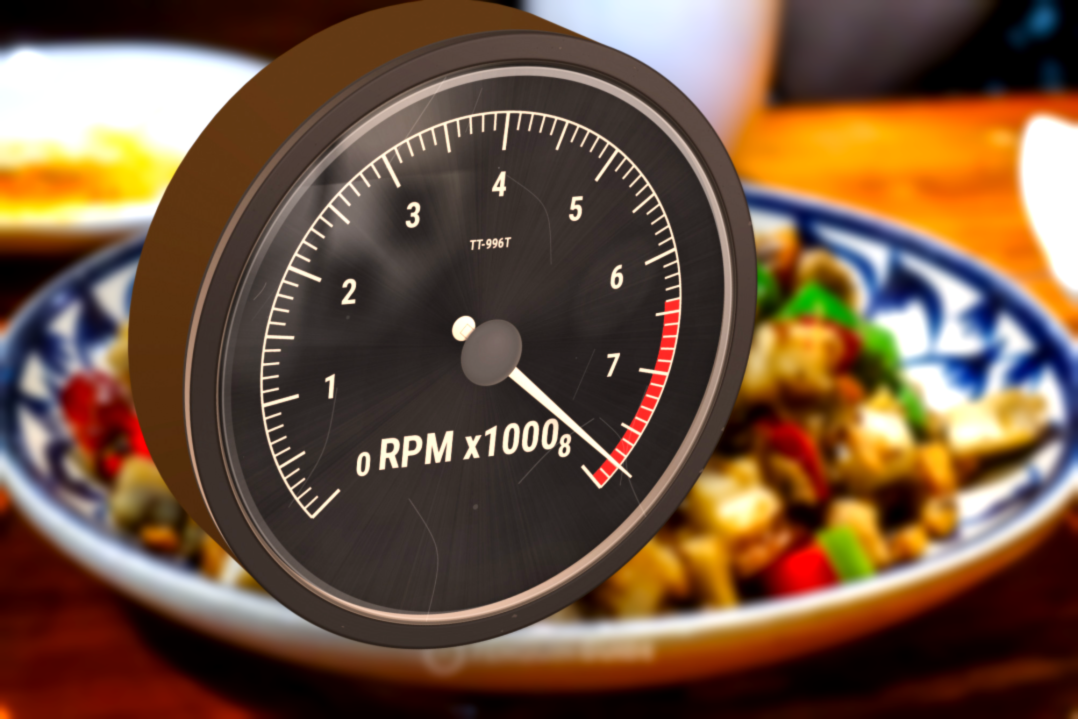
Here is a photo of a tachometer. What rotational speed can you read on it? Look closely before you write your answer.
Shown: 7800 rpm
